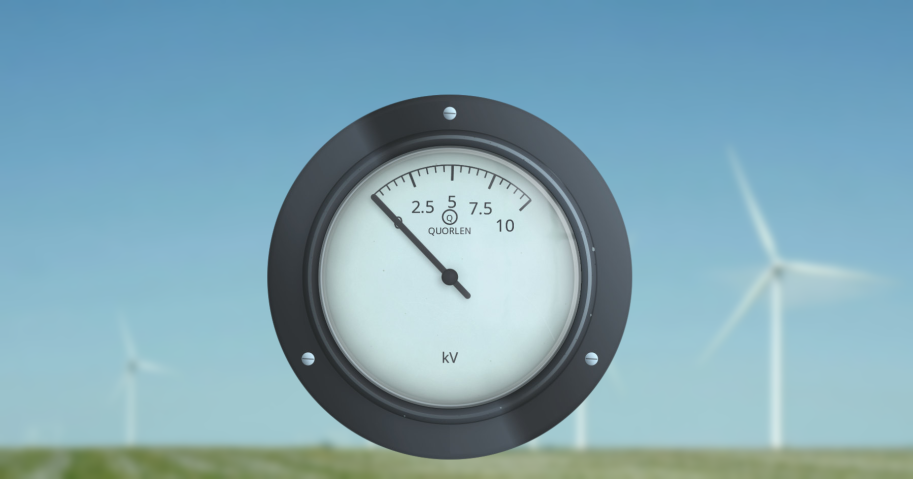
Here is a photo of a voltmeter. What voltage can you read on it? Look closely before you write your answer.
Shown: 0 kV
